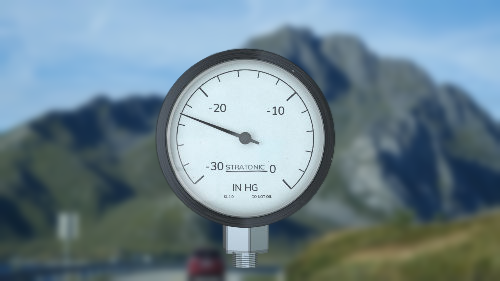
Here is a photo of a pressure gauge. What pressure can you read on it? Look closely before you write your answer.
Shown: -23 inHg
